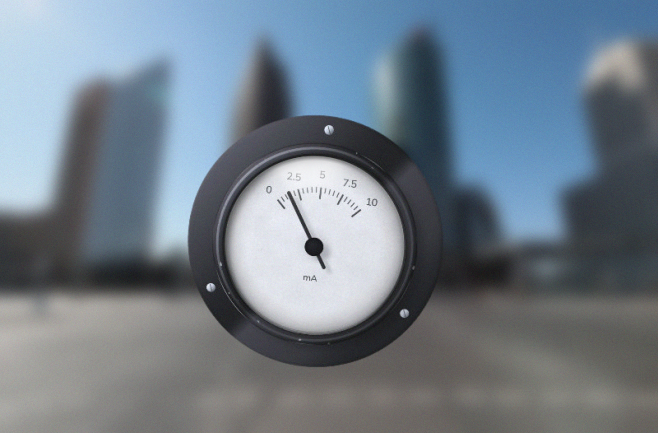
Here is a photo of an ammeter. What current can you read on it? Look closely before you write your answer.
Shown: 1.5 mA
